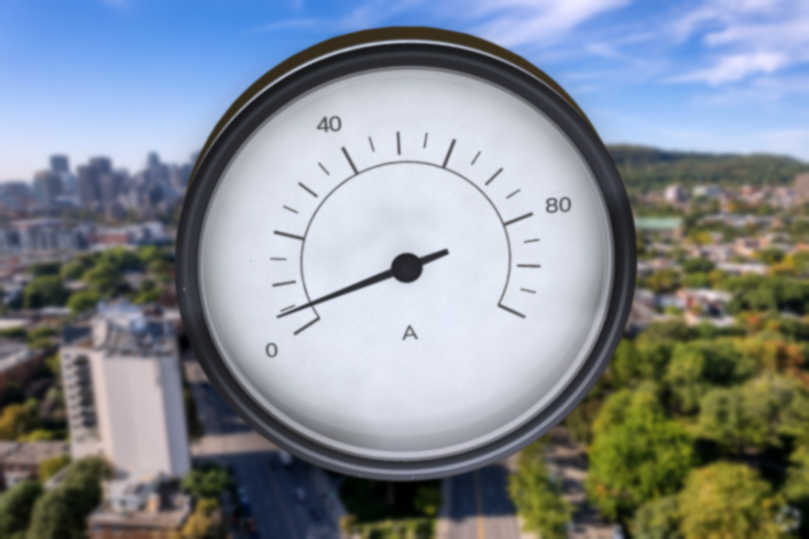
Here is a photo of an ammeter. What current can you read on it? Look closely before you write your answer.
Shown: 5 A
